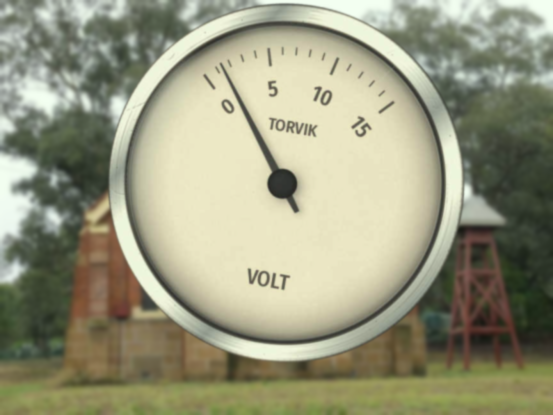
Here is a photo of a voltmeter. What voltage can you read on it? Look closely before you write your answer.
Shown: 1.5 V
